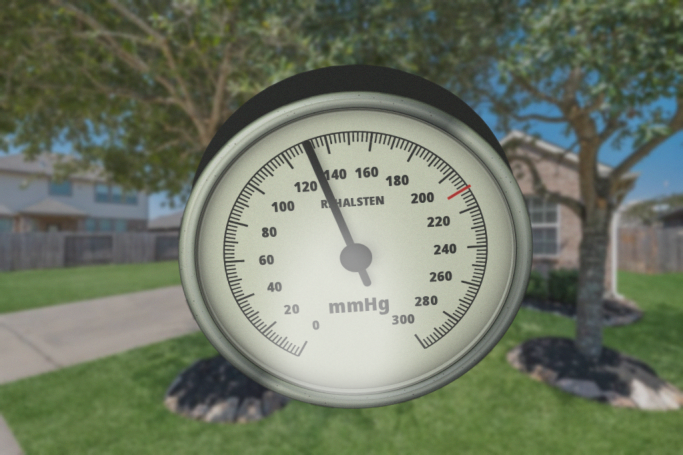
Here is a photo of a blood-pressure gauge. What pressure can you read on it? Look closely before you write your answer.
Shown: 132 mmHg
